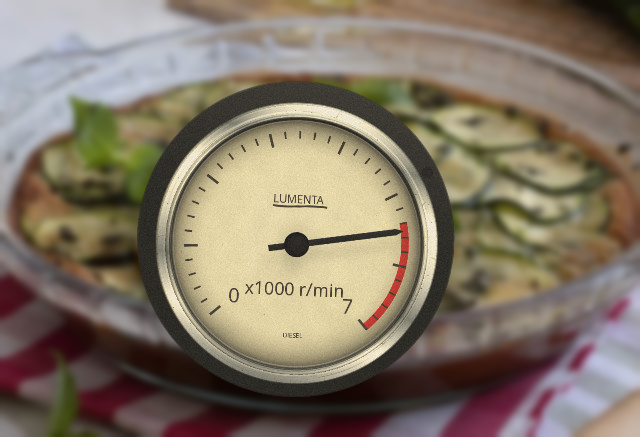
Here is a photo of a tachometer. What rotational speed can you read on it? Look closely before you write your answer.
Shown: 5500 rpm
